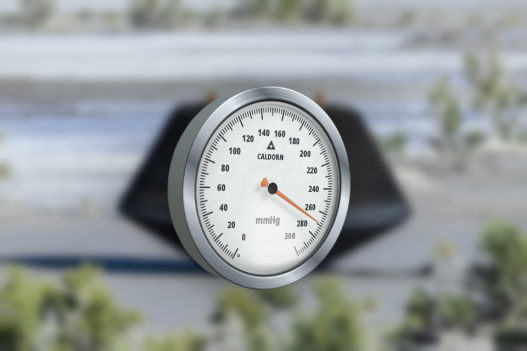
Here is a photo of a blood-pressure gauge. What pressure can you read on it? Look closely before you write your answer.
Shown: 270 mmHg
